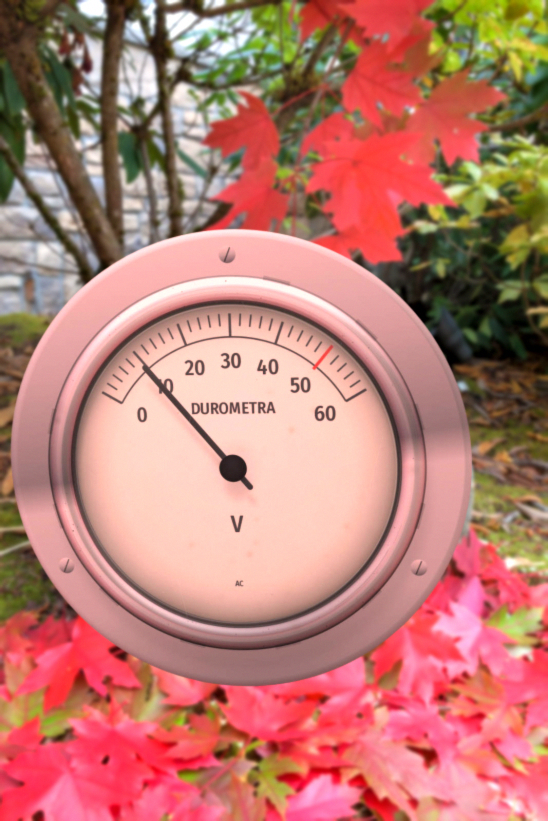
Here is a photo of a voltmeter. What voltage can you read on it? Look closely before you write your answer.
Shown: 10 V
